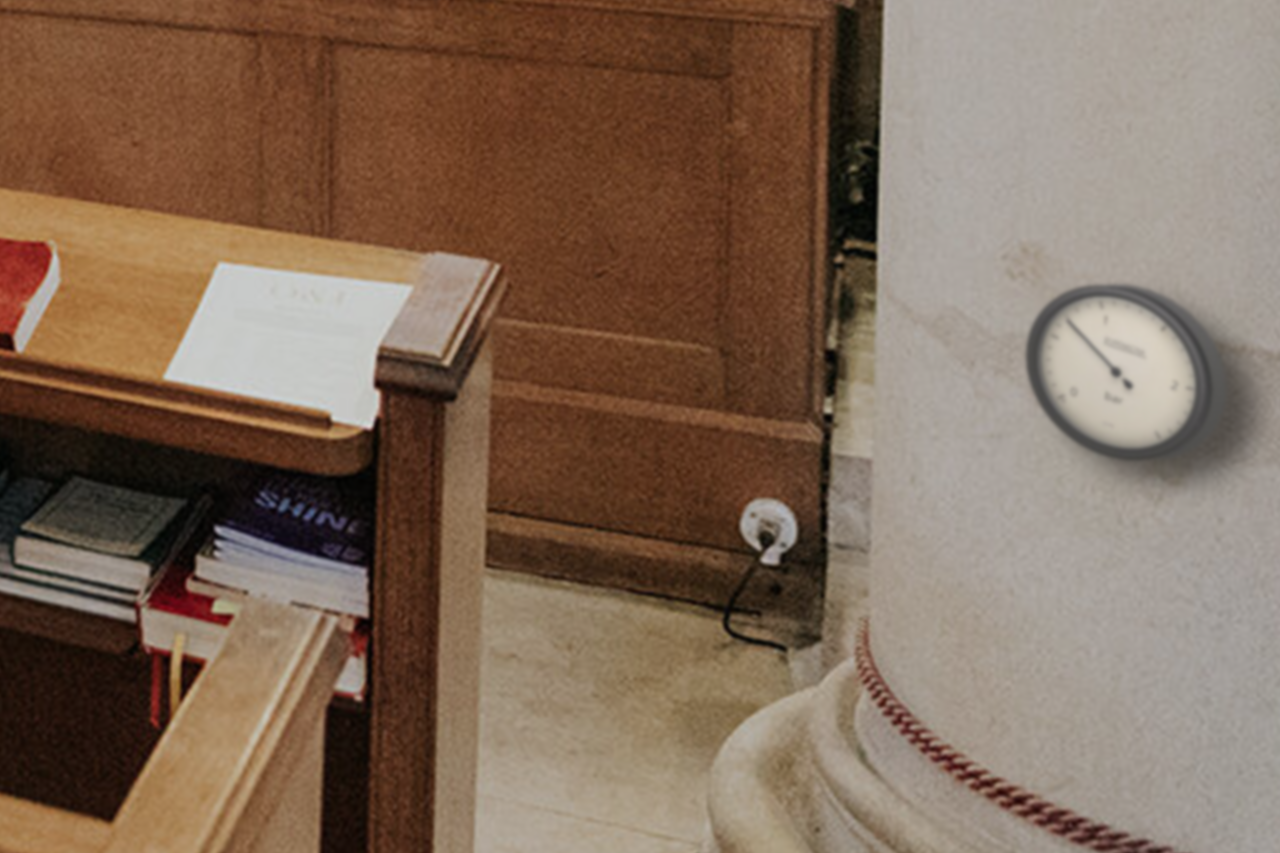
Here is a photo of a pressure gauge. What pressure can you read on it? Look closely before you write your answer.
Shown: 0.7 bar
